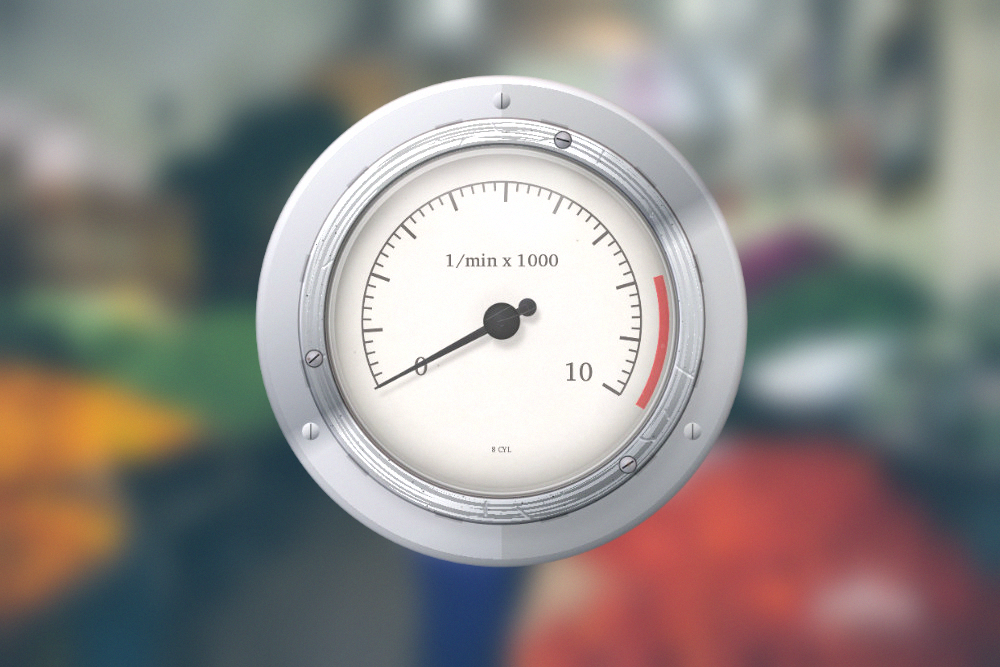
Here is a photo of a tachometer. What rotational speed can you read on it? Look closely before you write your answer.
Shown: 0 rpm
